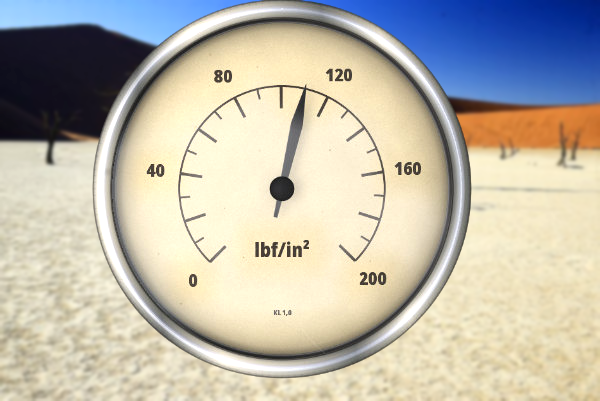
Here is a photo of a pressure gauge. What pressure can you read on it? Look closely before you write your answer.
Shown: 110 psi
